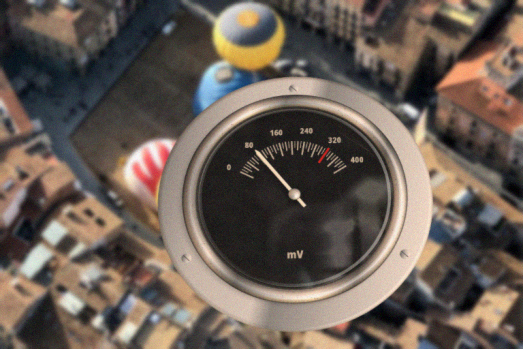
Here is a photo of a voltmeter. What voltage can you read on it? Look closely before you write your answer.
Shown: 80 mV
